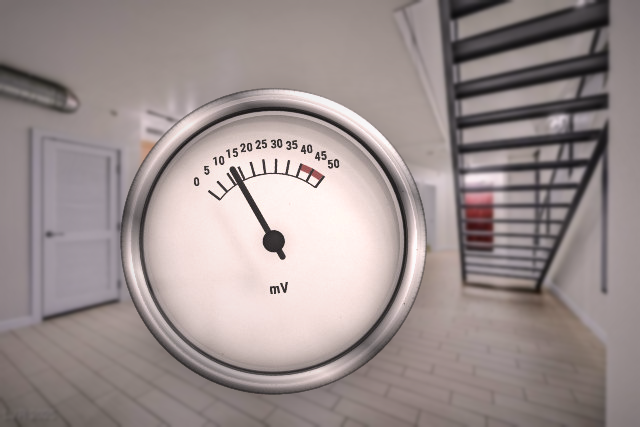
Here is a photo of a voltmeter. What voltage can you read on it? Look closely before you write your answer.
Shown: 12.5 mV
